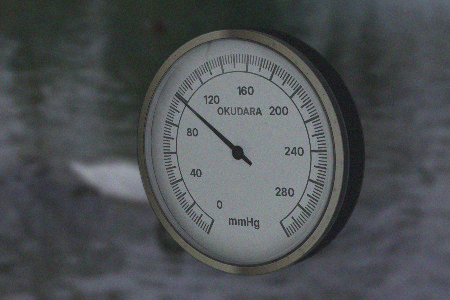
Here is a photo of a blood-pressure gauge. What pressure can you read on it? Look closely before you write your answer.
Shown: 100 mmHg
